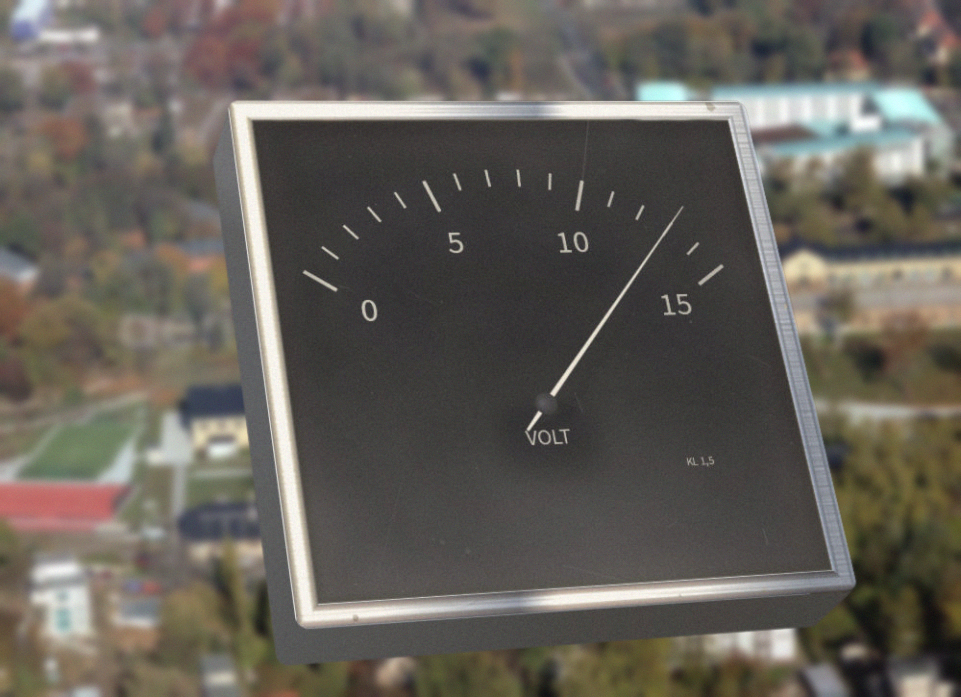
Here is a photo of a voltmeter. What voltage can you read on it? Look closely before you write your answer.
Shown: 13 V
